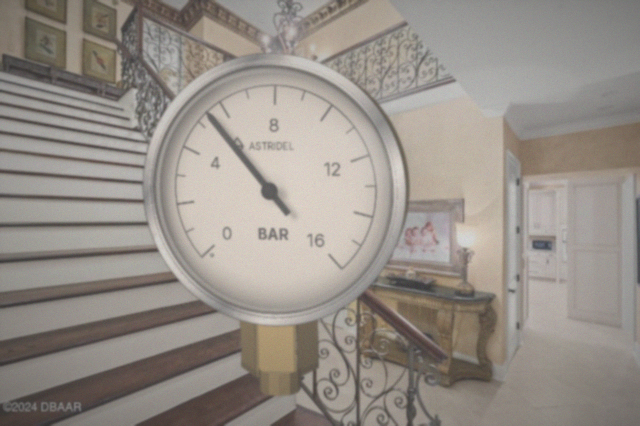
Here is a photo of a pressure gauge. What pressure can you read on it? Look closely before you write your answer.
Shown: 5.5 bar
